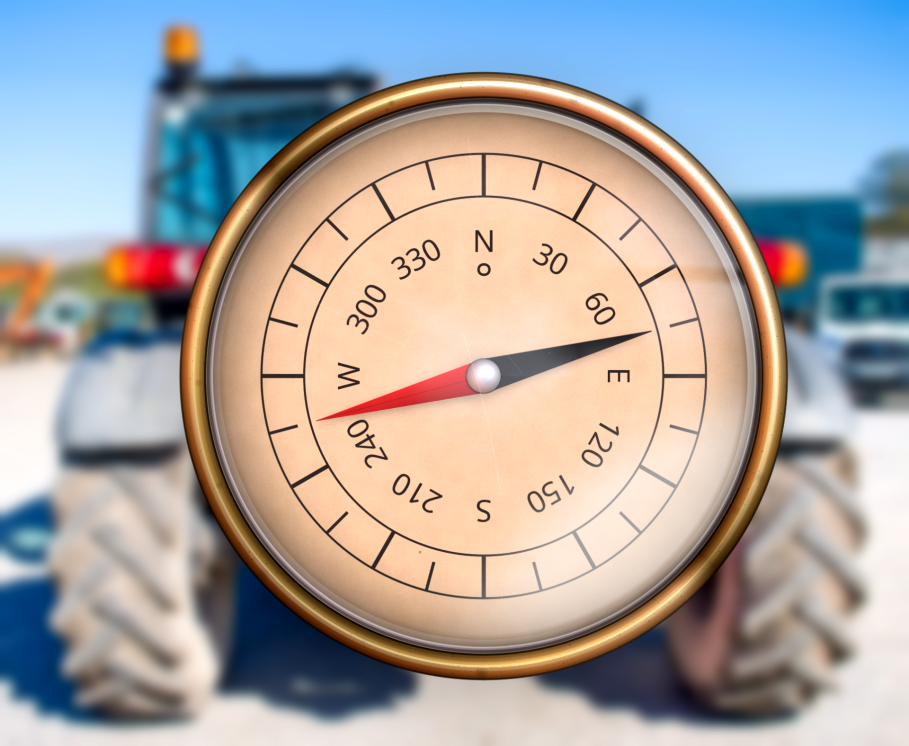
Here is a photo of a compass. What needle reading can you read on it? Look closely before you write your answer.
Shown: 255 °
